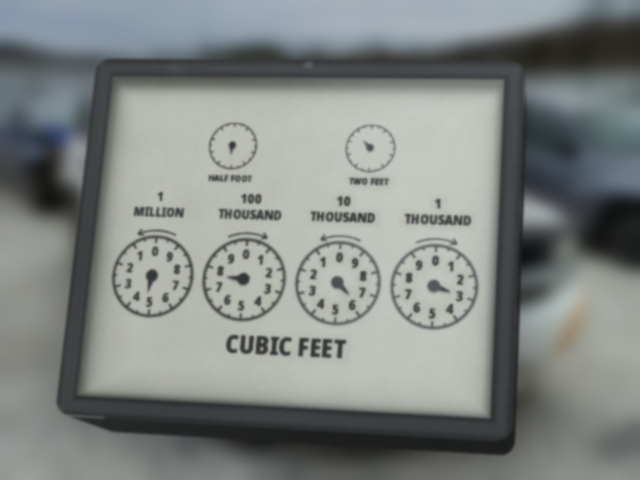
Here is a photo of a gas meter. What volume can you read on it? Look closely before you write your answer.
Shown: 476300 ft³
